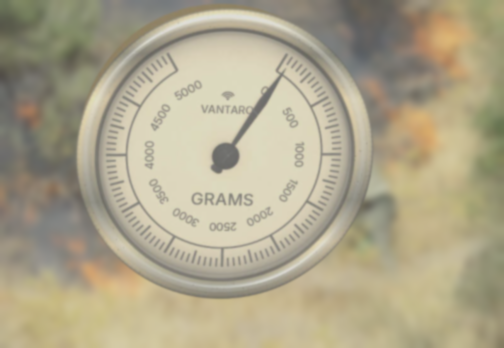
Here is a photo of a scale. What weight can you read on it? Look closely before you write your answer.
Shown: 50 g
